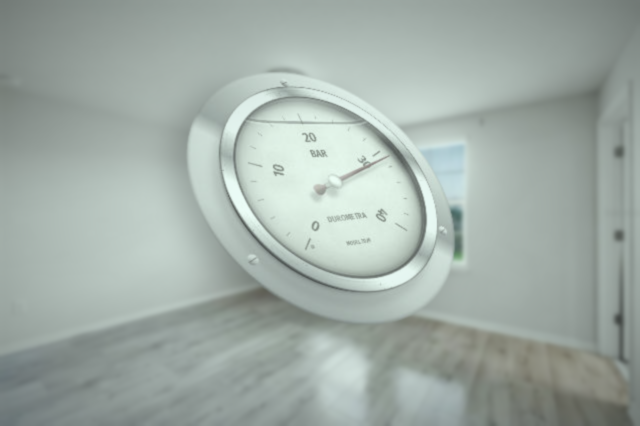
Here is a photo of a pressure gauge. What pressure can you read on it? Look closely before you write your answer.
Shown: 31 bar
